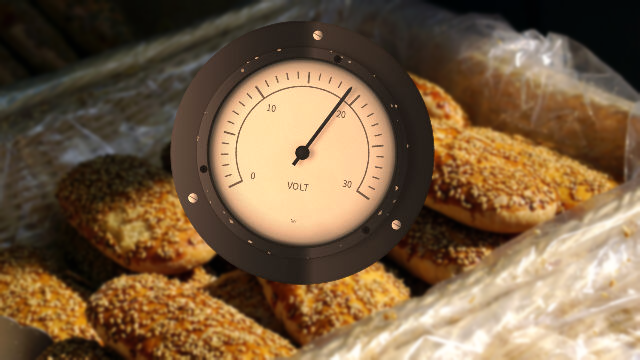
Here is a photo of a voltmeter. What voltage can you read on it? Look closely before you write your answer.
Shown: 19 V
